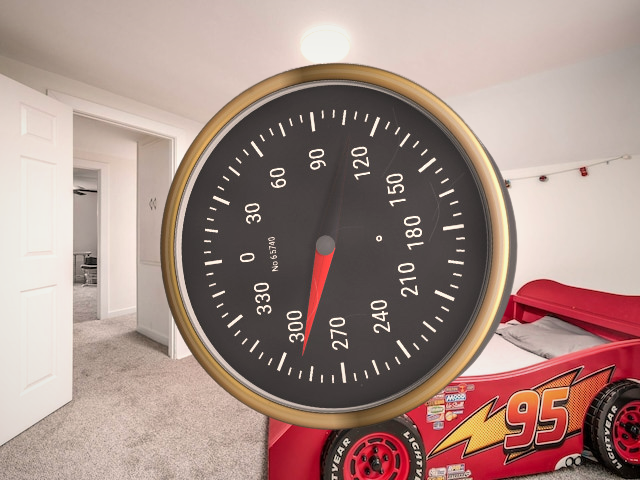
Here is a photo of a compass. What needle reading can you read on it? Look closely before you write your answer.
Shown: 290 °
